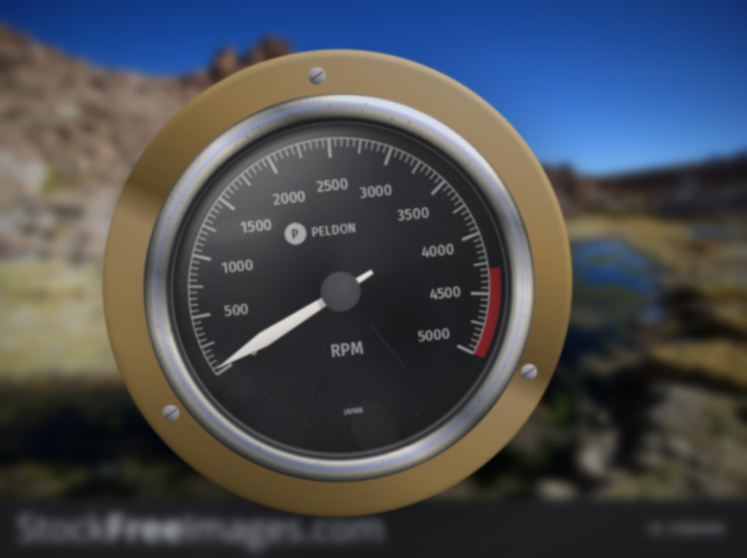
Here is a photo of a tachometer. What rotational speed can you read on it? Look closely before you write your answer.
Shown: 50 rpm
